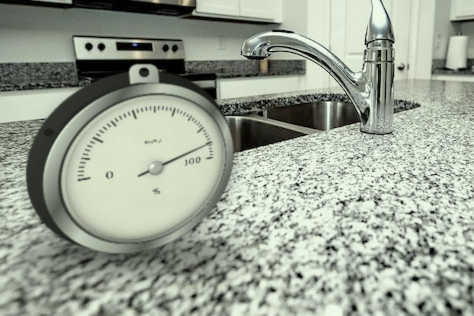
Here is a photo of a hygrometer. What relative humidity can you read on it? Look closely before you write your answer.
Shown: 90 %
